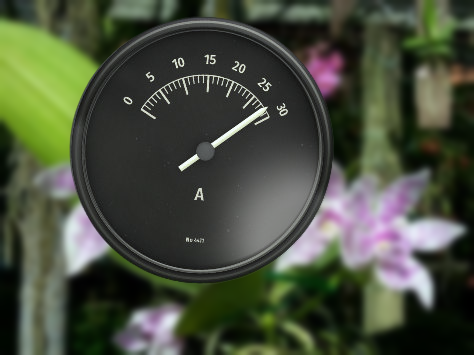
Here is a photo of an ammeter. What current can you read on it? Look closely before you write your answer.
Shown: 28 A
